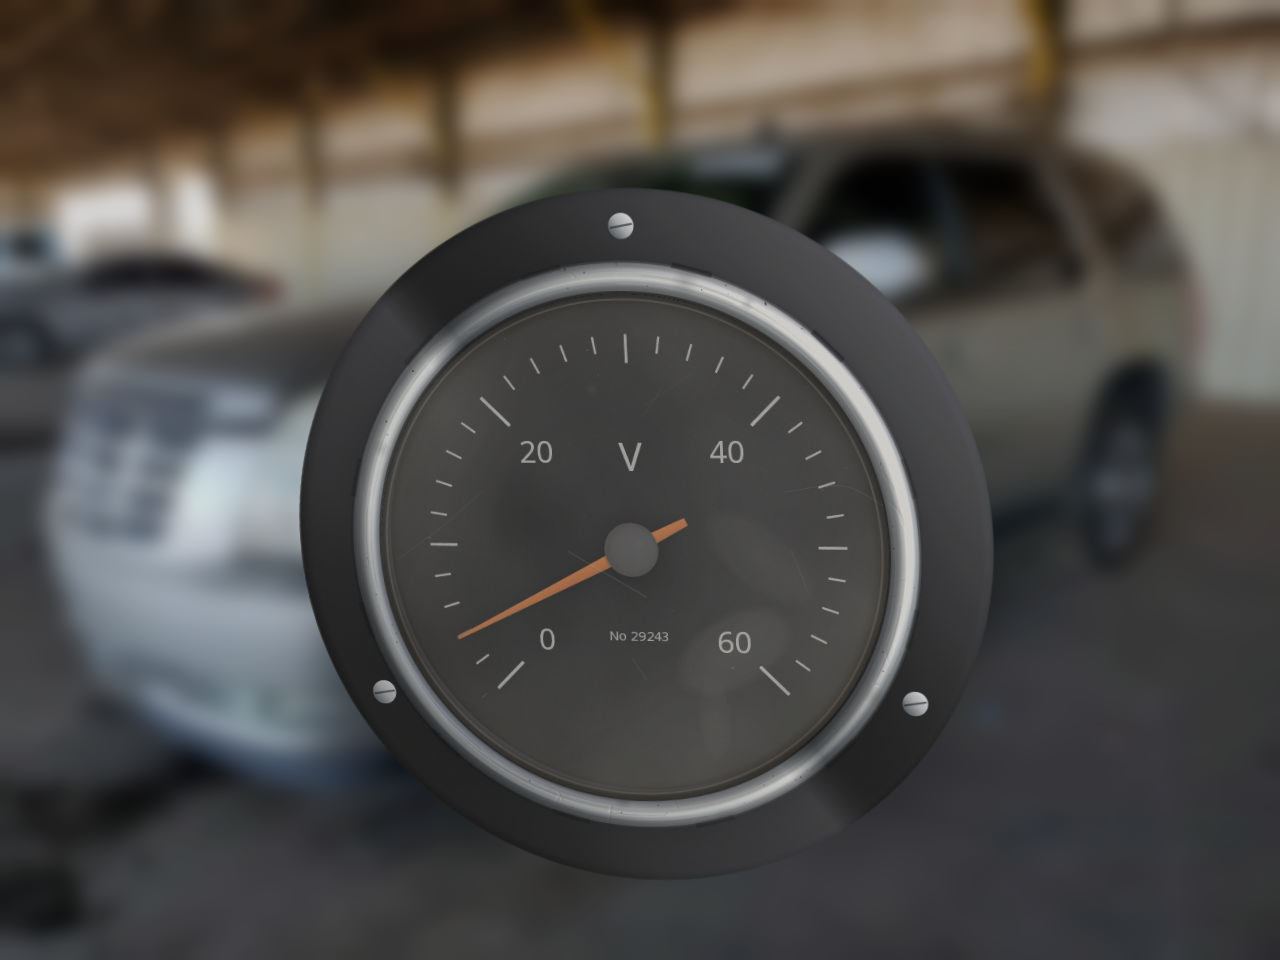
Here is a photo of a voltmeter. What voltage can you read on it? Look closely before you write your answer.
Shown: 4 V
